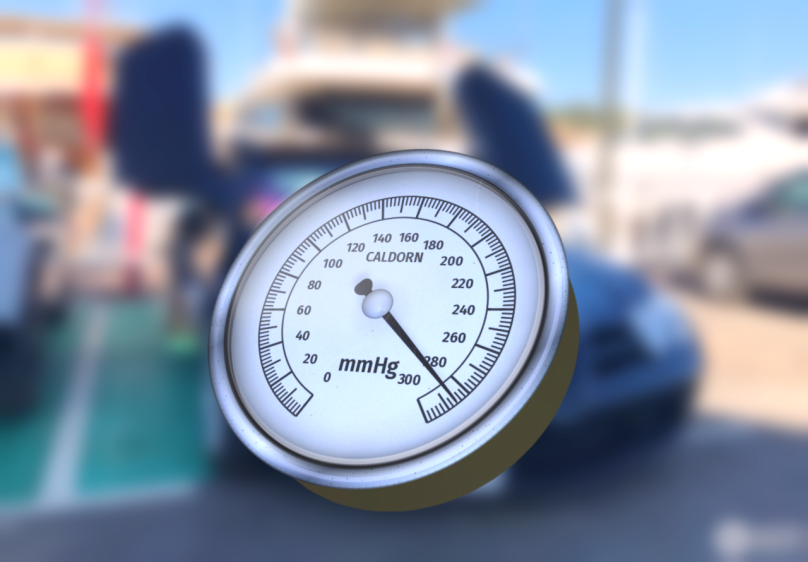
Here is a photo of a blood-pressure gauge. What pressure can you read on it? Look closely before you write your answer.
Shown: 286 mmHg
